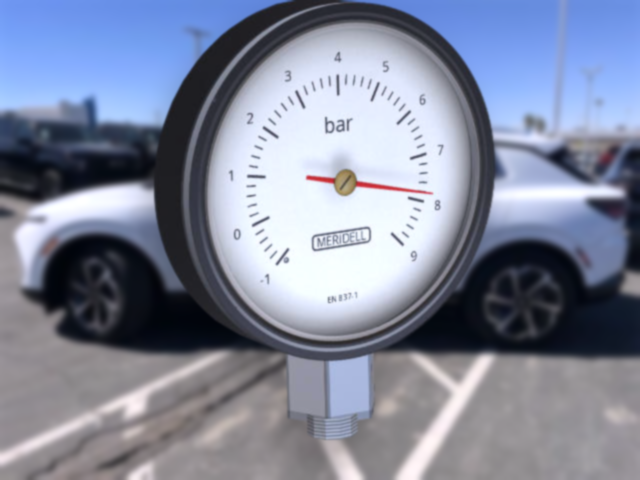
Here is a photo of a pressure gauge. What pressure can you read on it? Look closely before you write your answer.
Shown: 7.8 bar
